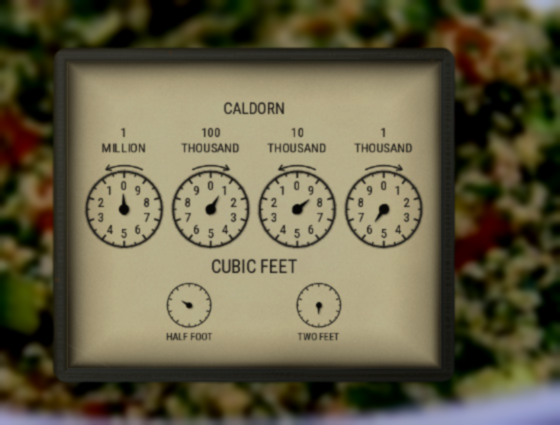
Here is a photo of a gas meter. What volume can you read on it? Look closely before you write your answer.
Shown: 8600 ft³
